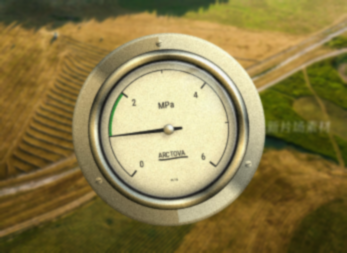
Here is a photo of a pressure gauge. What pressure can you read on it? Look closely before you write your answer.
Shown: 1 MPa
